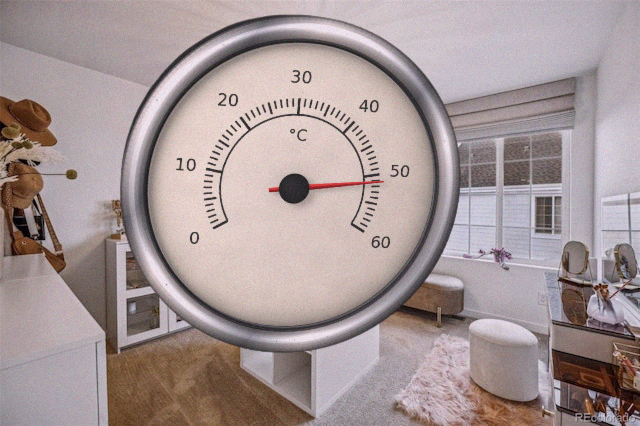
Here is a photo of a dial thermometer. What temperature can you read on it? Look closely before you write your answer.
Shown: 51 °C
